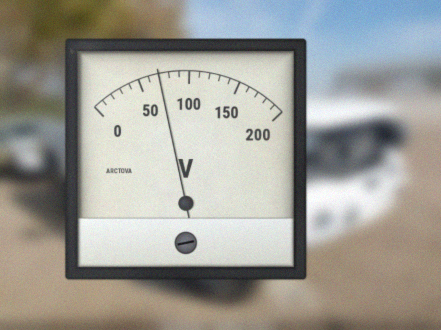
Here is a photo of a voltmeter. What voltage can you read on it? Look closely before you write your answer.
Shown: 70 V
